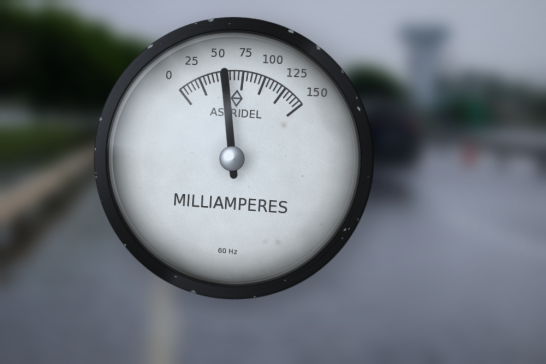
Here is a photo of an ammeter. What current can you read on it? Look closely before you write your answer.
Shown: 55 mA
